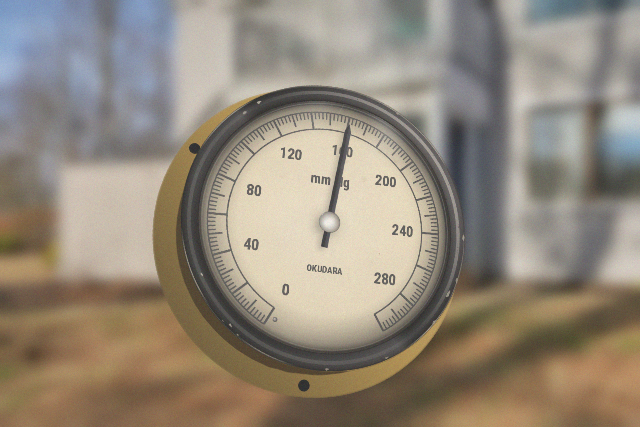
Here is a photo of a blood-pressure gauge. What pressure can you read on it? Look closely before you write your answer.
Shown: 160 mmHg
